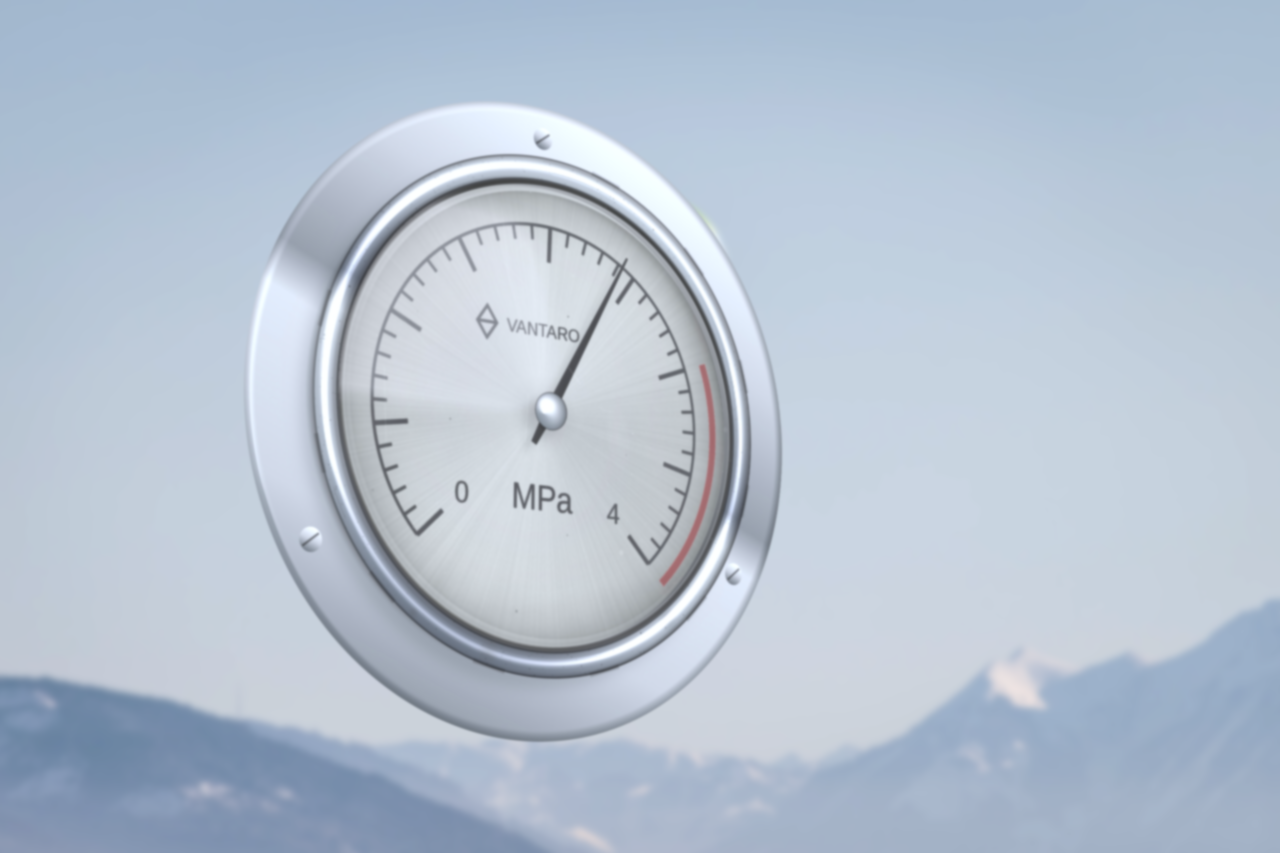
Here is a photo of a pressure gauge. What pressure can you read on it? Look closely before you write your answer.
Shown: 2.4 MPa
